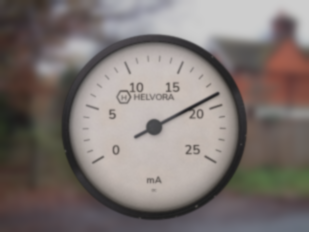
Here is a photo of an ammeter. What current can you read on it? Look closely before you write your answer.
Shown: 19 mA
